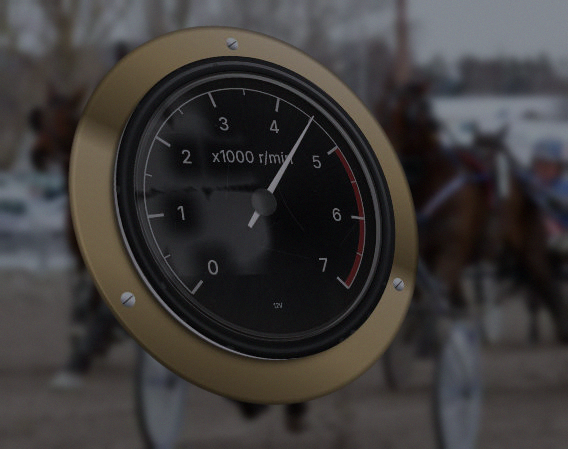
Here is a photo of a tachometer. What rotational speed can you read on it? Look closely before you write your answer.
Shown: 4500 rpm
